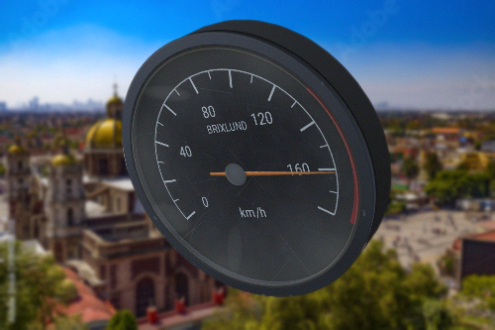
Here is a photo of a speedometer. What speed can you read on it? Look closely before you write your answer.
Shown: 160 km/h
